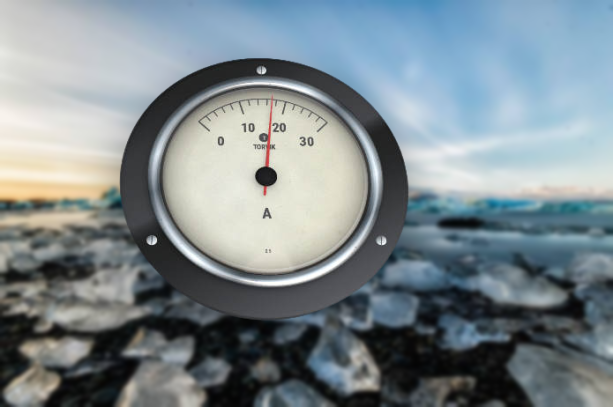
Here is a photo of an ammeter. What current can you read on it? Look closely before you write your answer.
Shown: 17 A
